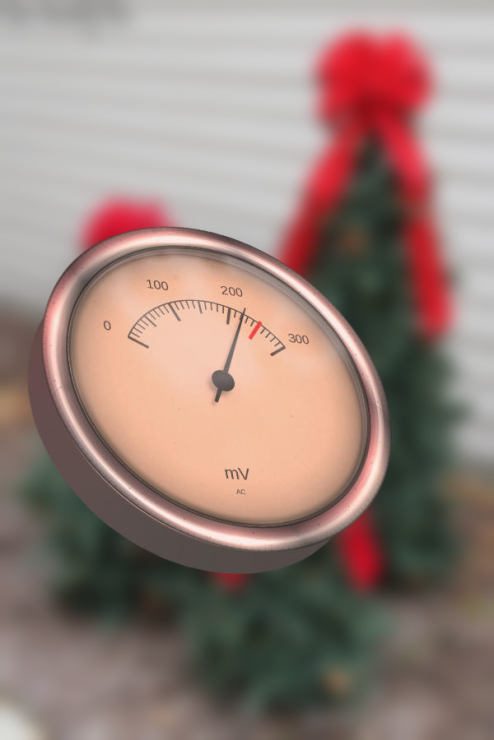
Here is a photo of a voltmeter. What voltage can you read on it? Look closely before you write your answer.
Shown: 220 mV
